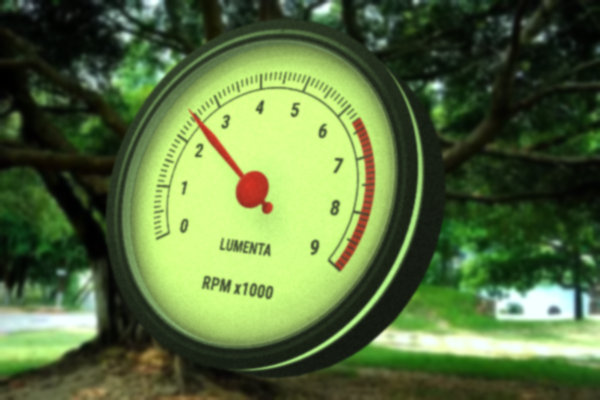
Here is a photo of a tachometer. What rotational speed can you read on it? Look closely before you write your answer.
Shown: 2500 rpm
